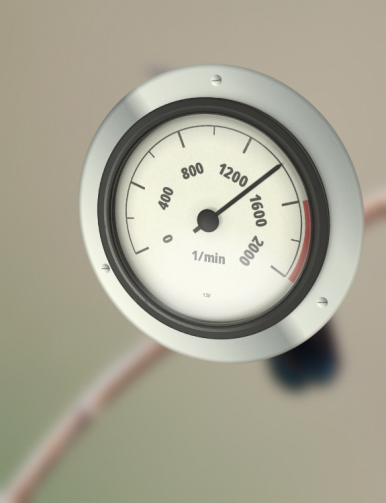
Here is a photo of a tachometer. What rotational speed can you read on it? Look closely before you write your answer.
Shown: 1400 rpm
